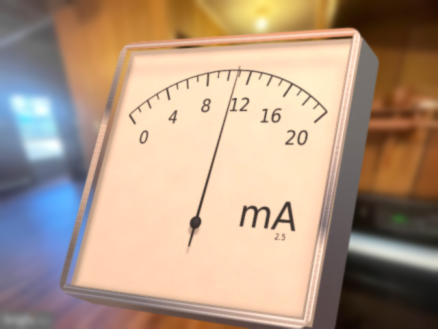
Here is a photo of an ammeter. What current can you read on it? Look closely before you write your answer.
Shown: 11 mA
